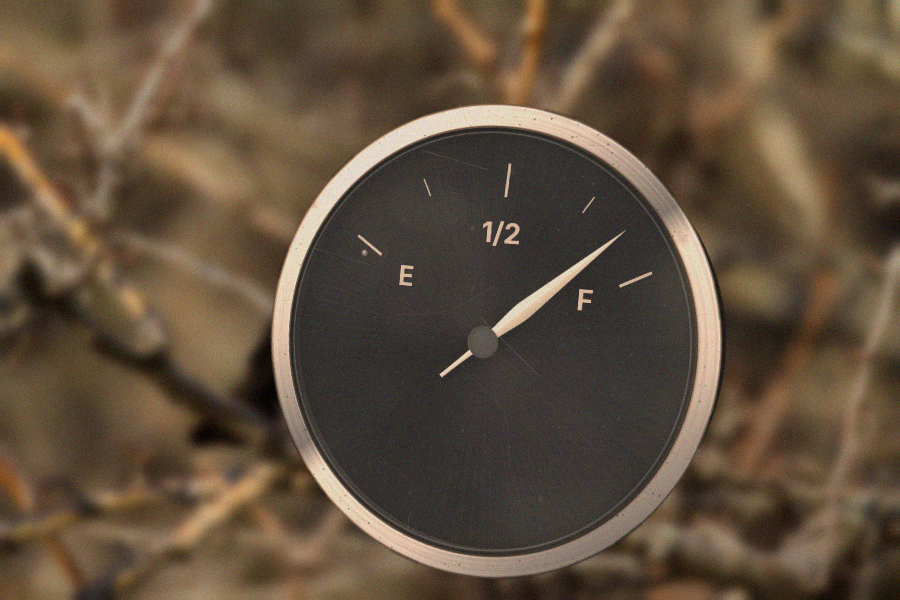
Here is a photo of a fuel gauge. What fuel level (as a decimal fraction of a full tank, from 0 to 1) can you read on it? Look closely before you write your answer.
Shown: 0.875
